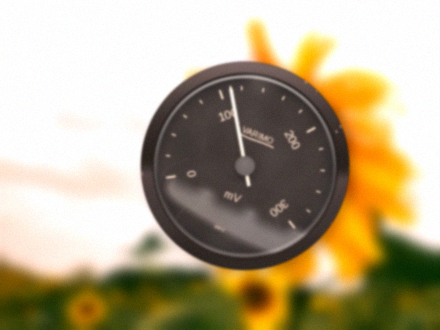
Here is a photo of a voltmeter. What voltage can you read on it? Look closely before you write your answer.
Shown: 110 mV
